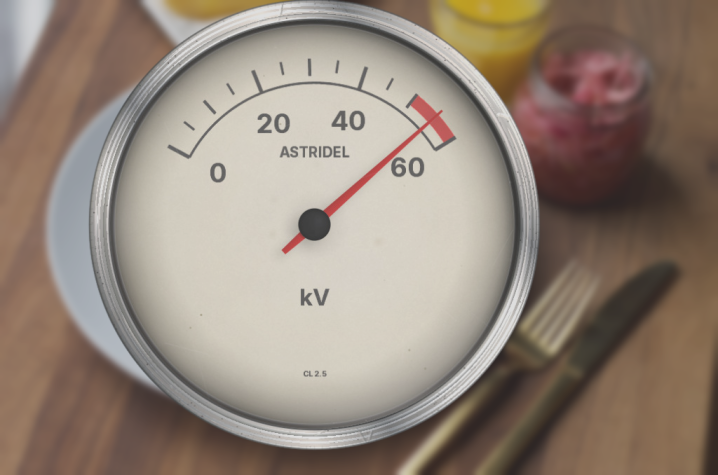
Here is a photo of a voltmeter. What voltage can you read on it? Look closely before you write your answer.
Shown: 55 kV
